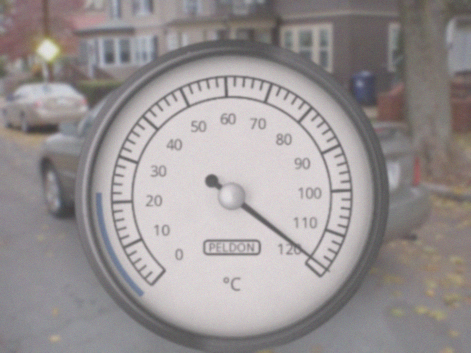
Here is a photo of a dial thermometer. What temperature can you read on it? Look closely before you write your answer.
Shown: 118 °C
